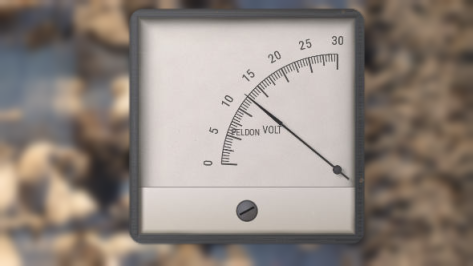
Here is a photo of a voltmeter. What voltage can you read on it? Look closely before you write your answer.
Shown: 12.5 V
